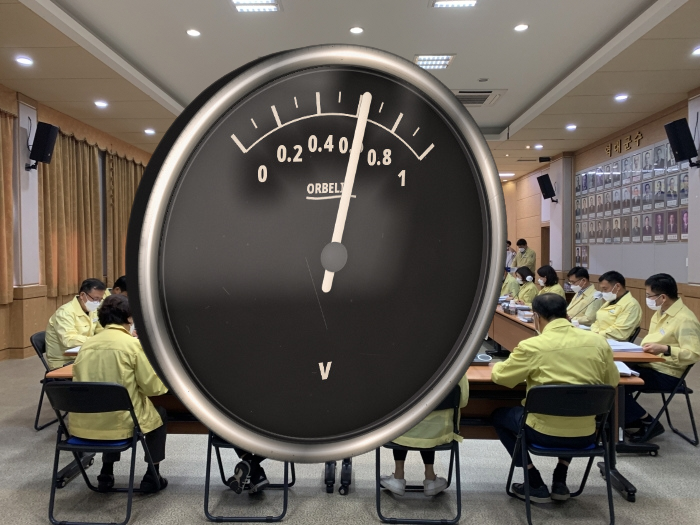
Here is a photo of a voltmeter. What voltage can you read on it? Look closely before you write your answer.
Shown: 0.6 V
